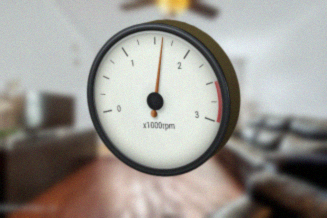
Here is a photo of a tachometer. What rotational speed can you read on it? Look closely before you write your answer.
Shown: 1625 rpm
